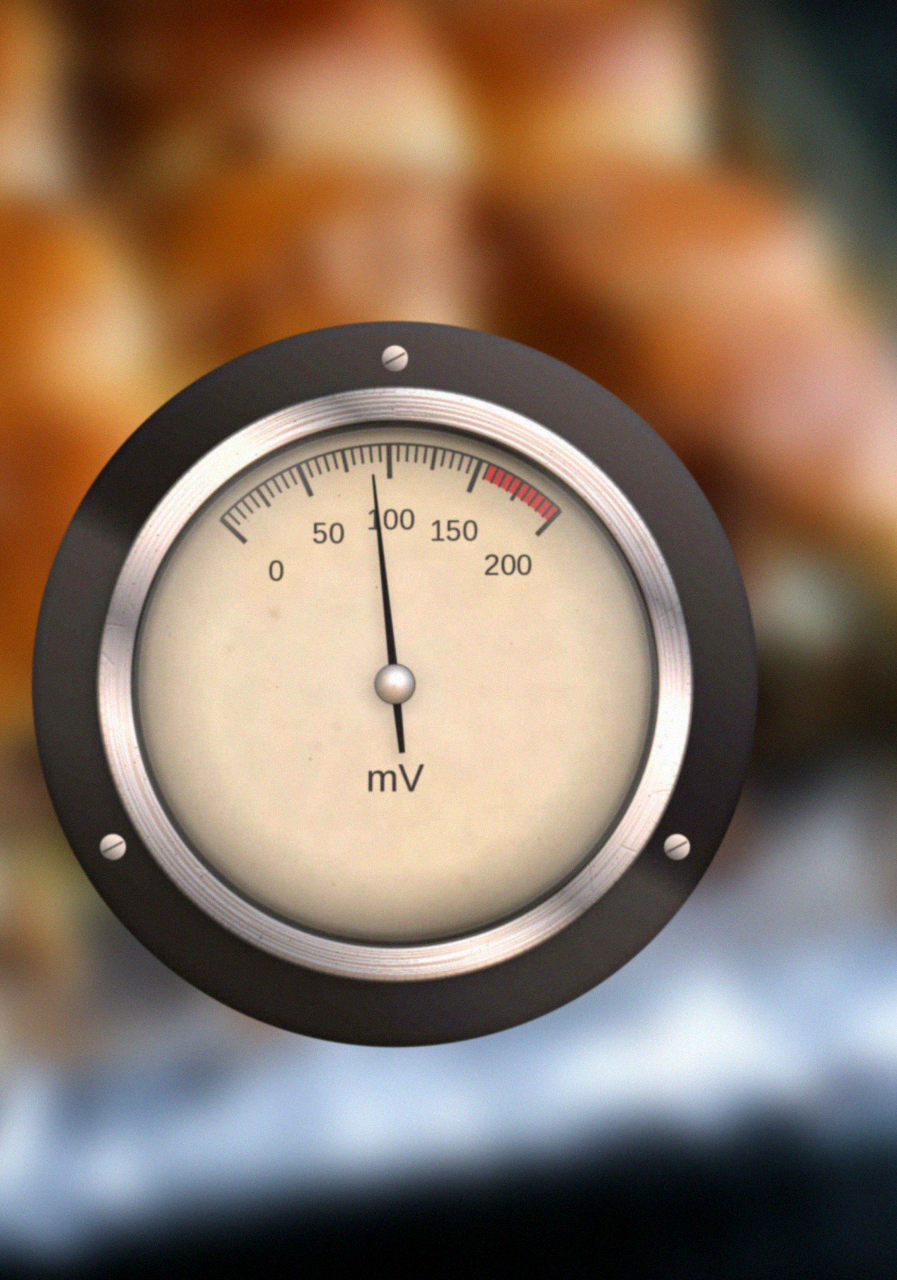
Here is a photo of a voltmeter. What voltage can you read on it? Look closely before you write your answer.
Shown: 90 mV
